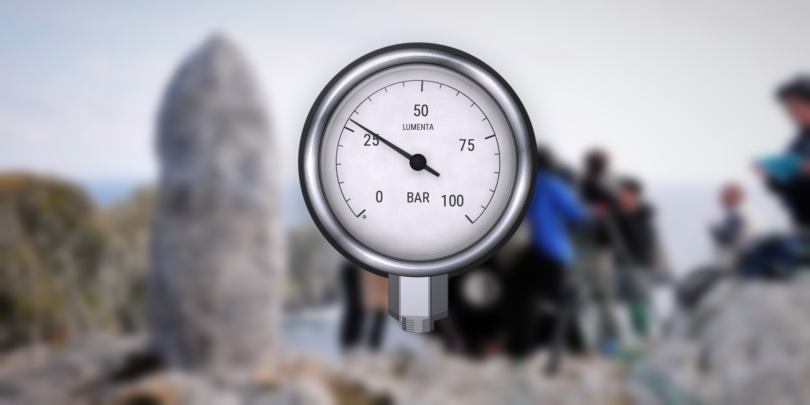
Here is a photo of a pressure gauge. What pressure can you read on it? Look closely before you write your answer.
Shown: 27.5 bar
